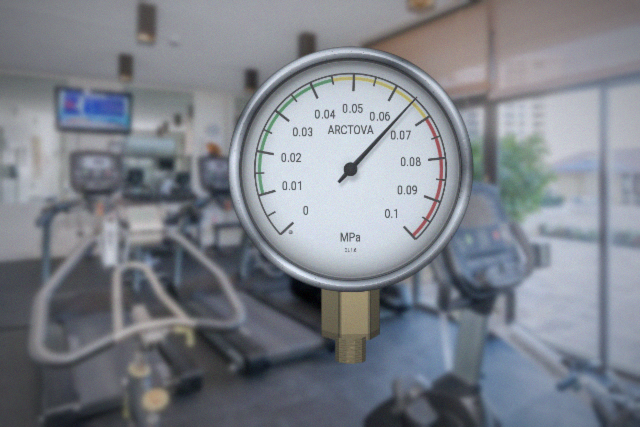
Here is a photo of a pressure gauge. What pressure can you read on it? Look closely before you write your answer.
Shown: 0.065 MPa
